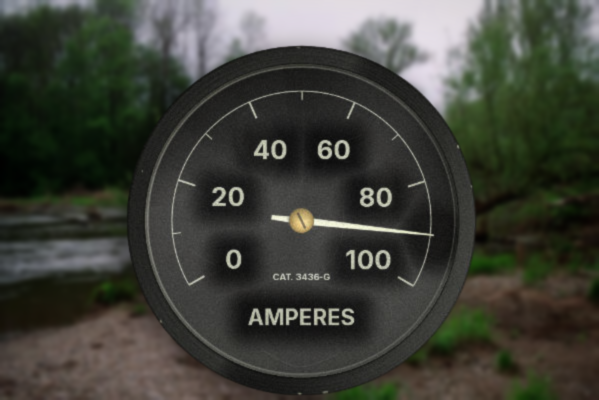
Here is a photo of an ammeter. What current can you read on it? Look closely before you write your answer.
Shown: 90 A
